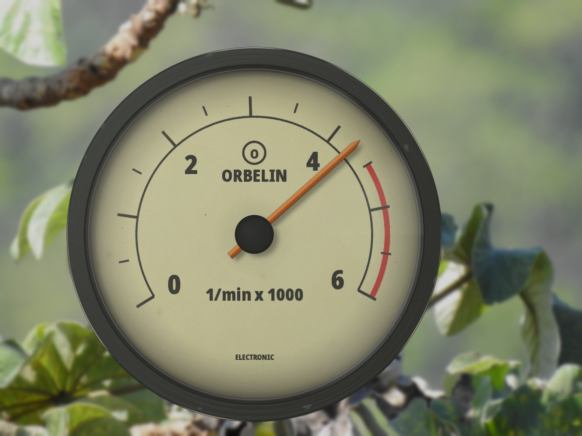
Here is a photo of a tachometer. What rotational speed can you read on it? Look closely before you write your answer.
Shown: 4250 rpm
